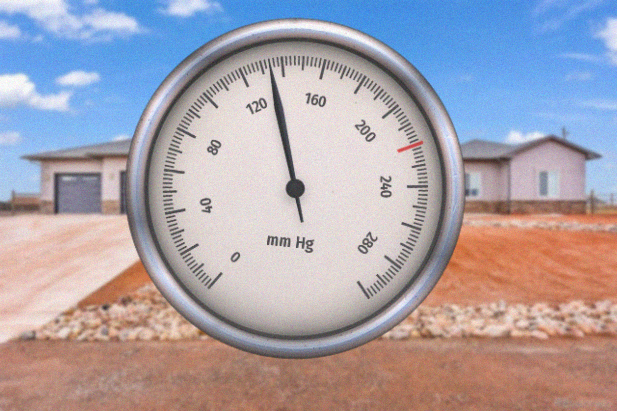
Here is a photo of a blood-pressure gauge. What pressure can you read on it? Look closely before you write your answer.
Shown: 134 mmHg
